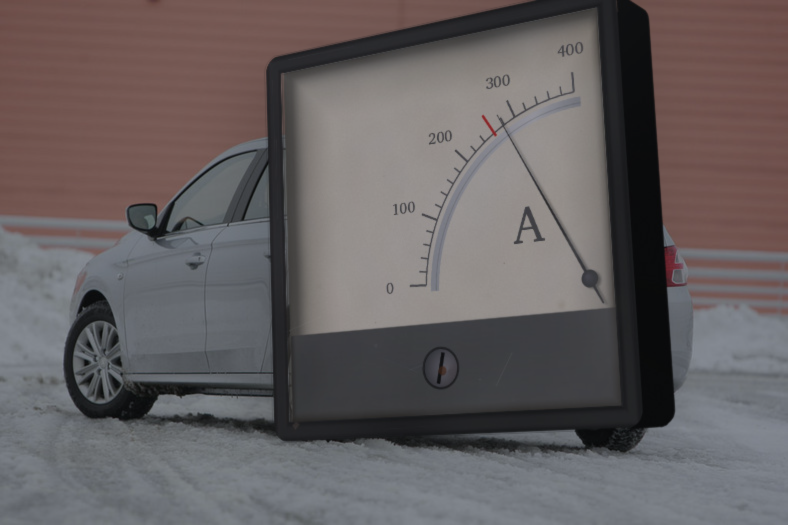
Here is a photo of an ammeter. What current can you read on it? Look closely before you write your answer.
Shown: 280 A
